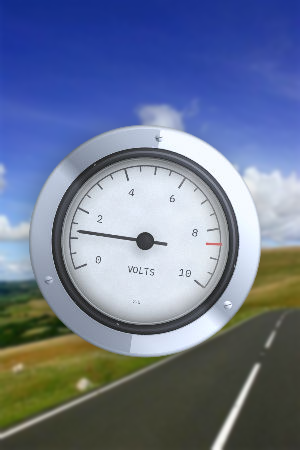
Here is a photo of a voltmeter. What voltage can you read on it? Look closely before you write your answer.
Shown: 1.25 V
